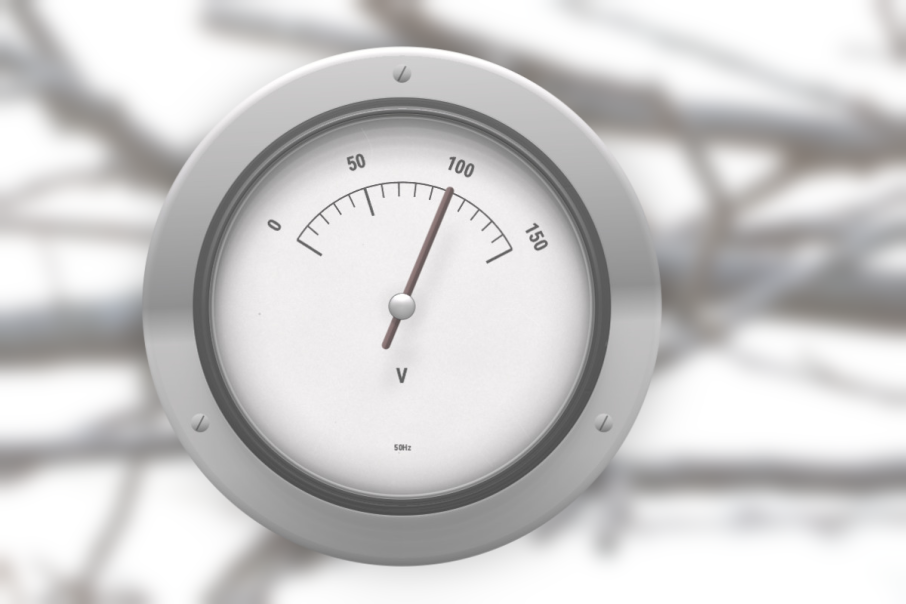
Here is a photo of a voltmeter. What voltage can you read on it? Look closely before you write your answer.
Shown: 100 V
